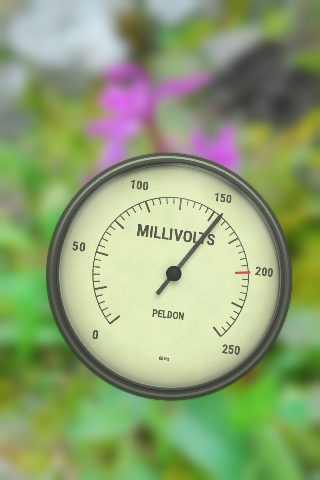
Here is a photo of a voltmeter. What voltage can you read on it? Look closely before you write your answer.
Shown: 155 mV
